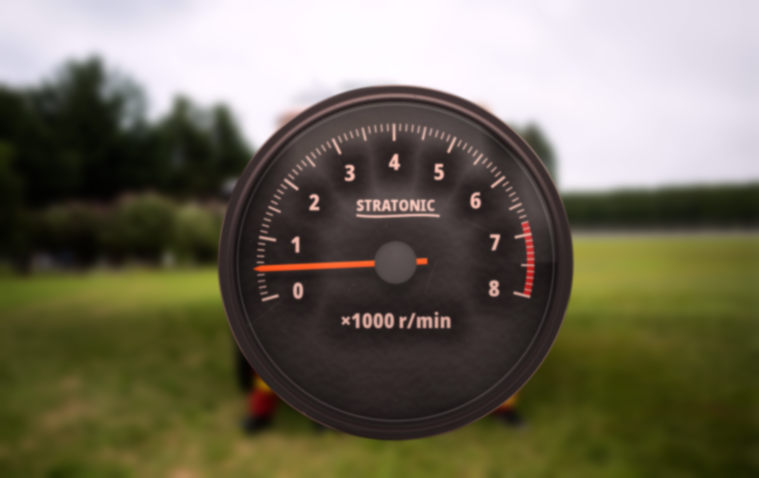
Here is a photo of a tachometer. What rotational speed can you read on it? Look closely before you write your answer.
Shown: 500 rpm
